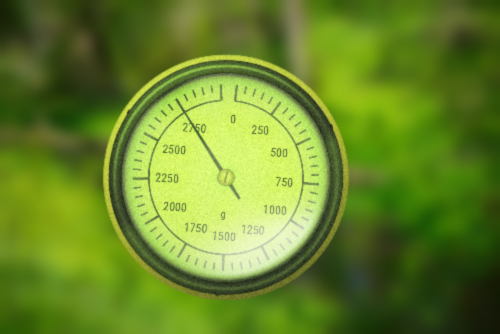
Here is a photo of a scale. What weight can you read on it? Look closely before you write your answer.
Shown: 2750 g
